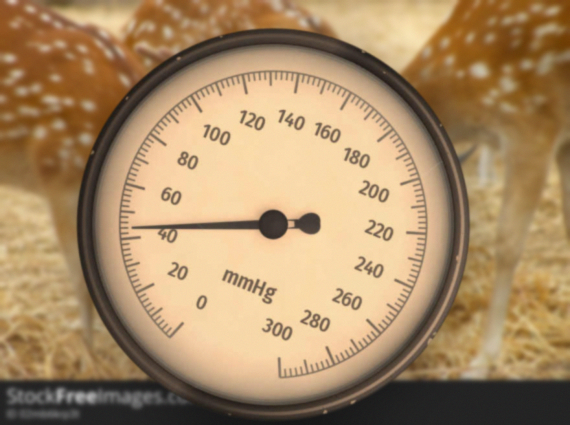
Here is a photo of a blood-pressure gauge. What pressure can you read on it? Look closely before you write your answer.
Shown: 44 mmHg
